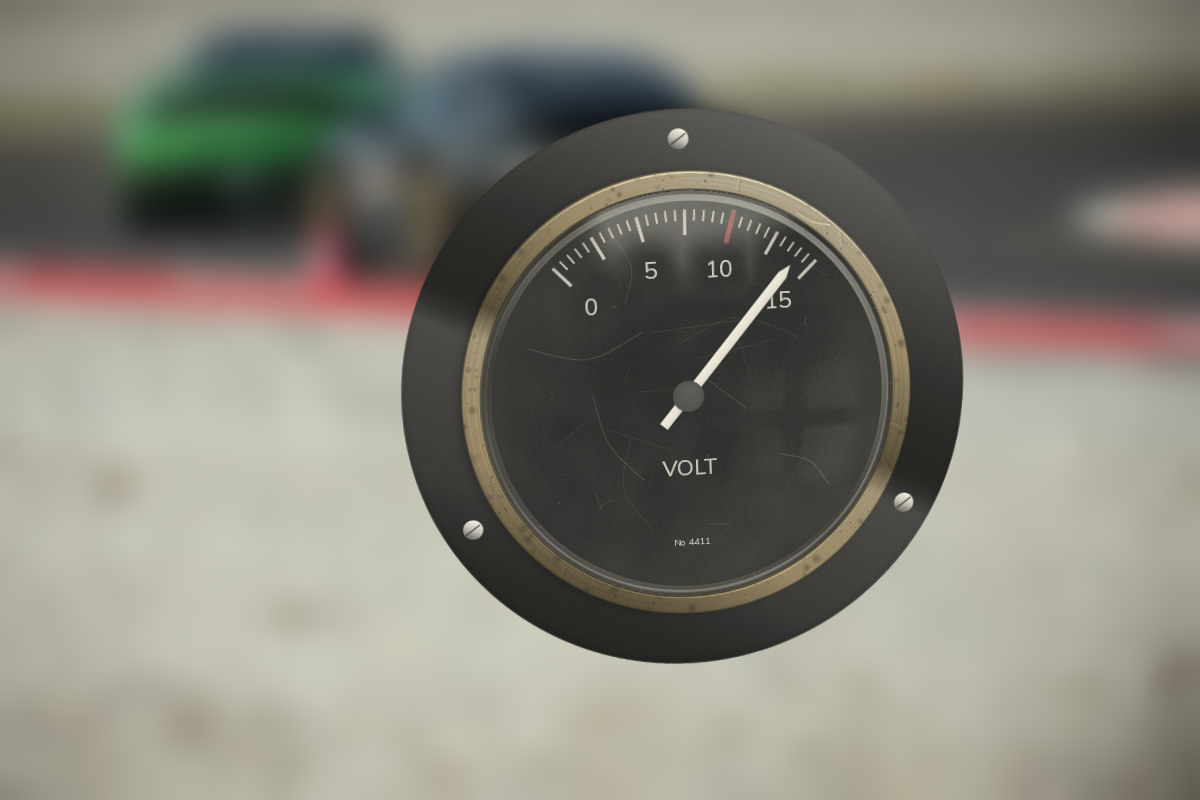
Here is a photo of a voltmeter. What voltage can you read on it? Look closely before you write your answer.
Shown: 14 V
